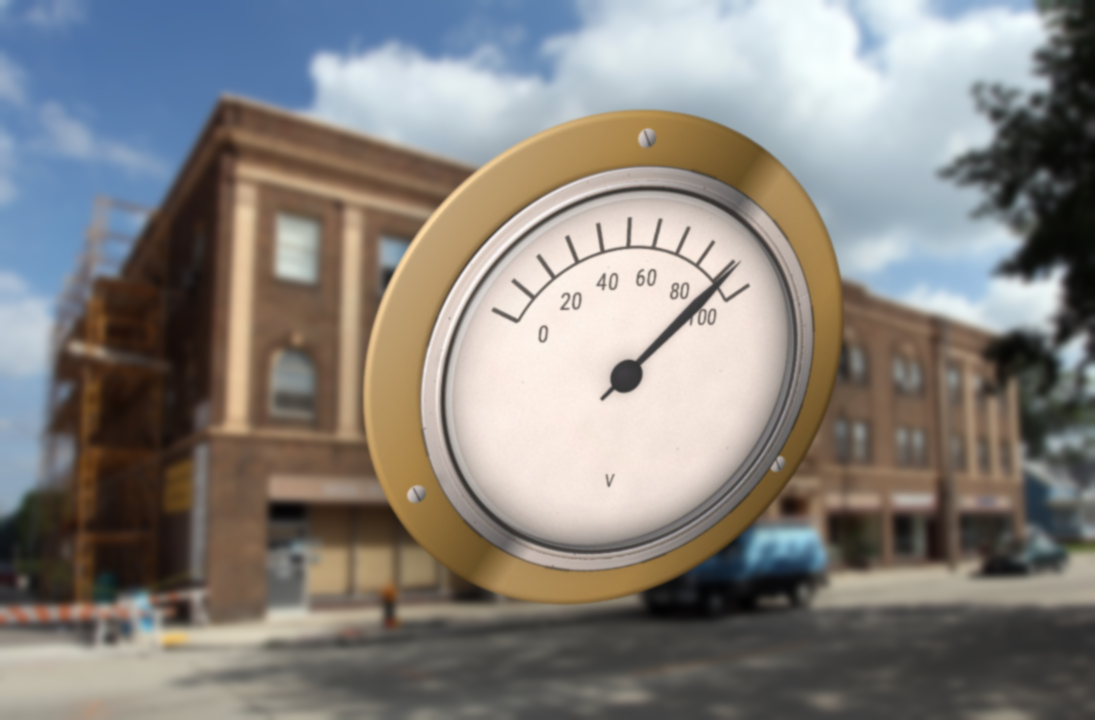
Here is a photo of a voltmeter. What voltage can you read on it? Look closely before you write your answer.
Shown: 90 V
